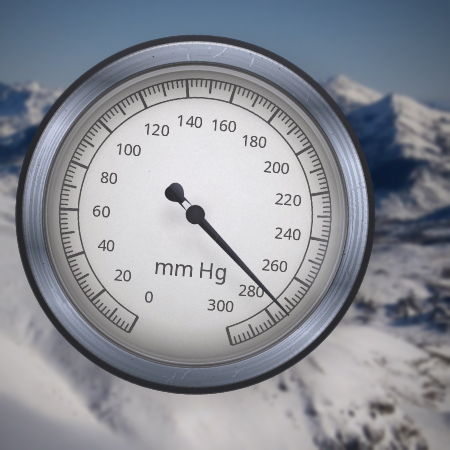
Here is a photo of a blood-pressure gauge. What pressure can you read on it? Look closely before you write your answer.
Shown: 274 mmHg
